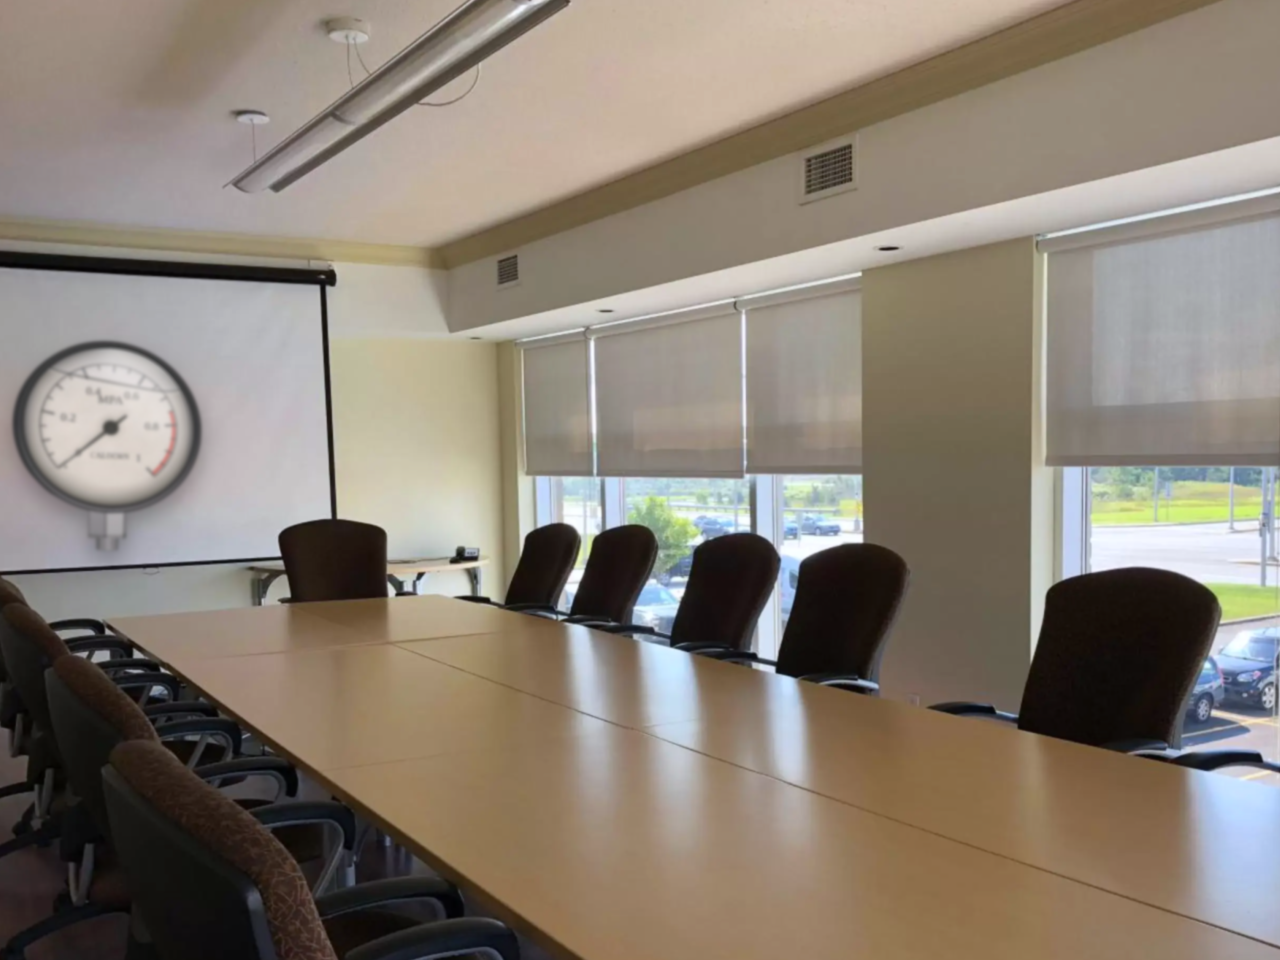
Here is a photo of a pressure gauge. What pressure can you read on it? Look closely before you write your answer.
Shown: 0 MPa
